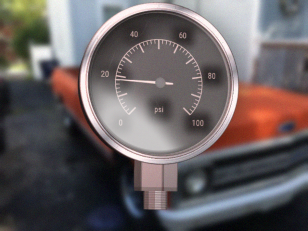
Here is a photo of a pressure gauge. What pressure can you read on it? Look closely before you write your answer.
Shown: 18 psi
